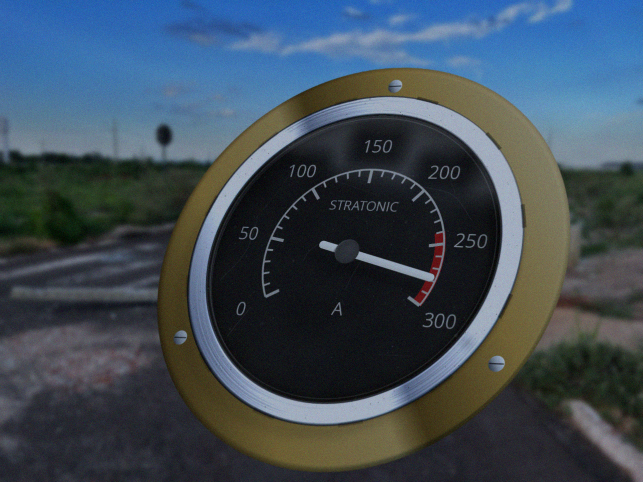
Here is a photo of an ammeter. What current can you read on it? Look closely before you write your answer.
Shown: 280 A
